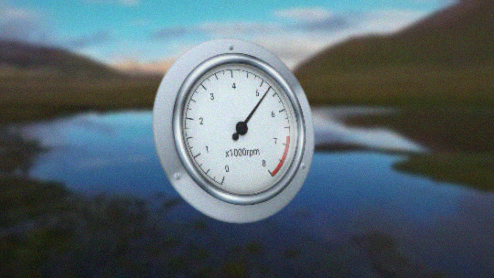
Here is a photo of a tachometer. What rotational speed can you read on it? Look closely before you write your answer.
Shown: 5250 rpm
